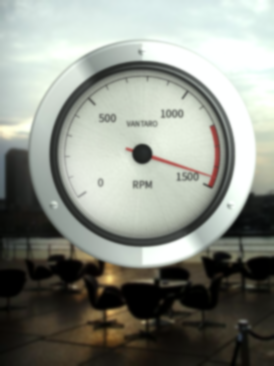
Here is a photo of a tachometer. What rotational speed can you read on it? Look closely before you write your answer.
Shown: 1450 rpm
